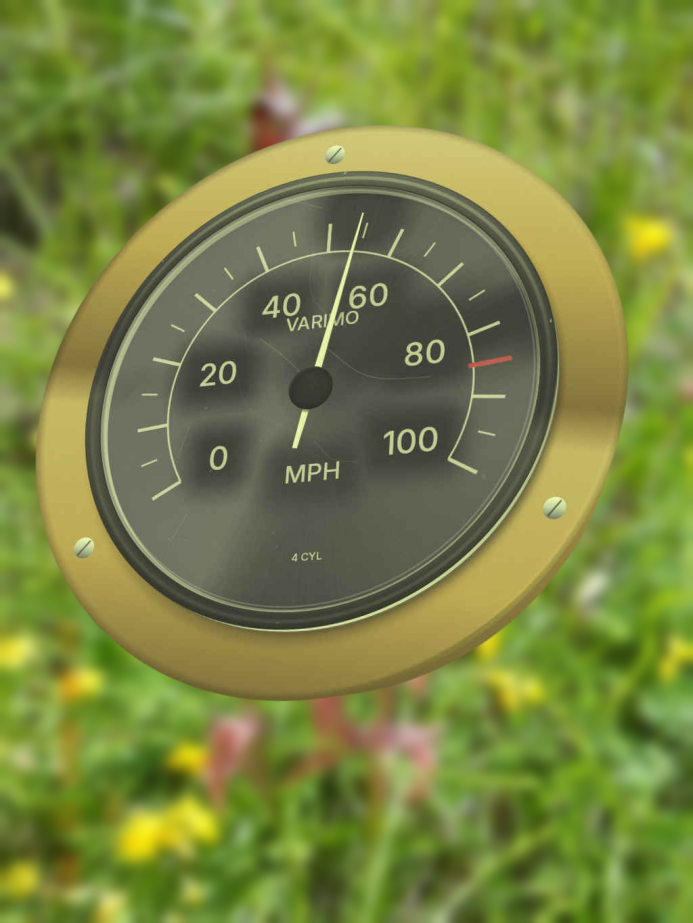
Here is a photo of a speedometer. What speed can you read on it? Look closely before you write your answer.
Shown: 55 mph
